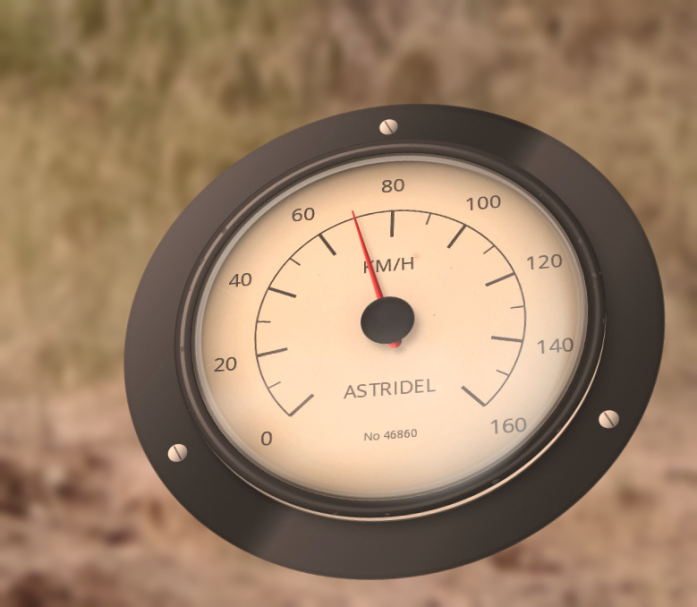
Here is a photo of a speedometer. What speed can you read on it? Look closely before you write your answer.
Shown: 70 km/h
